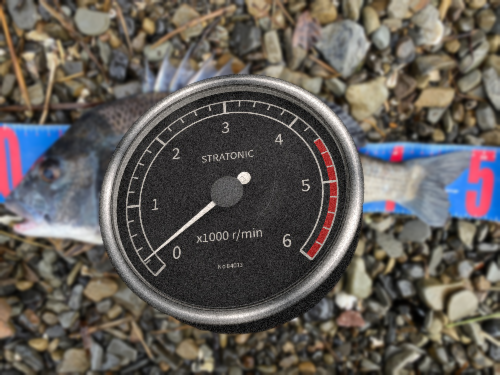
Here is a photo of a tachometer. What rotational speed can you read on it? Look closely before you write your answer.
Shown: 200 rpm
